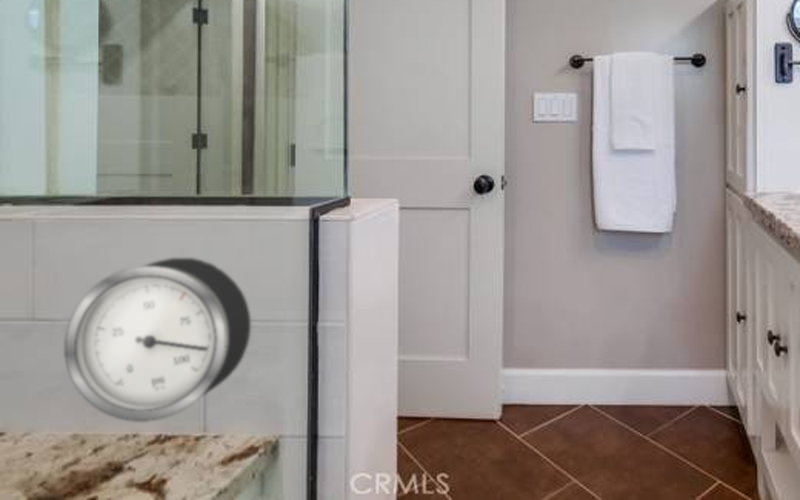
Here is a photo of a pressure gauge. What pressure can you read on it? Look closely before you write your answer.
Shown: 90 psi
